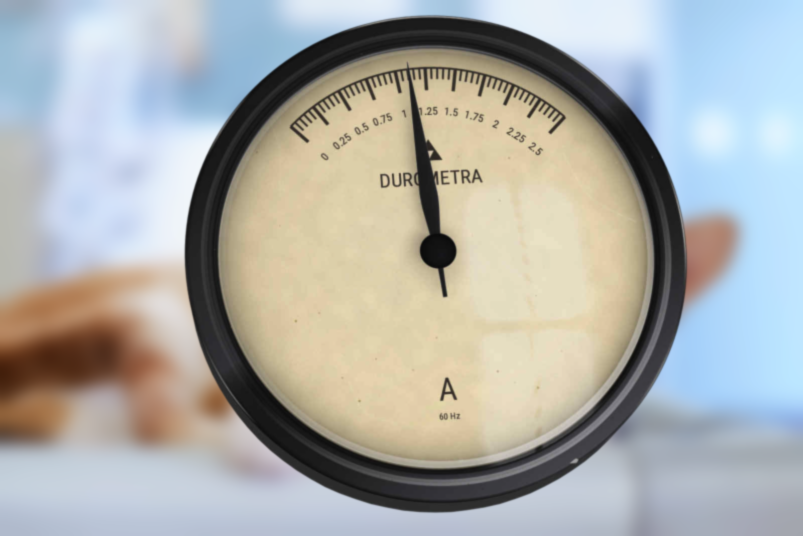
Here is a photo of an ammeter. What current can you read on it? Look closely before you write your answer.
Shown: 1.1 A
